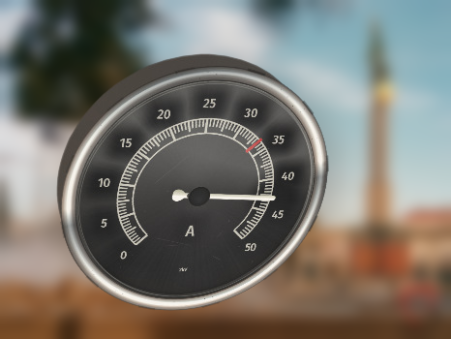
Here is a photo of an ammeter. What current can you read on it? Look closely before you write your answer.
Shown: 42.5 A
